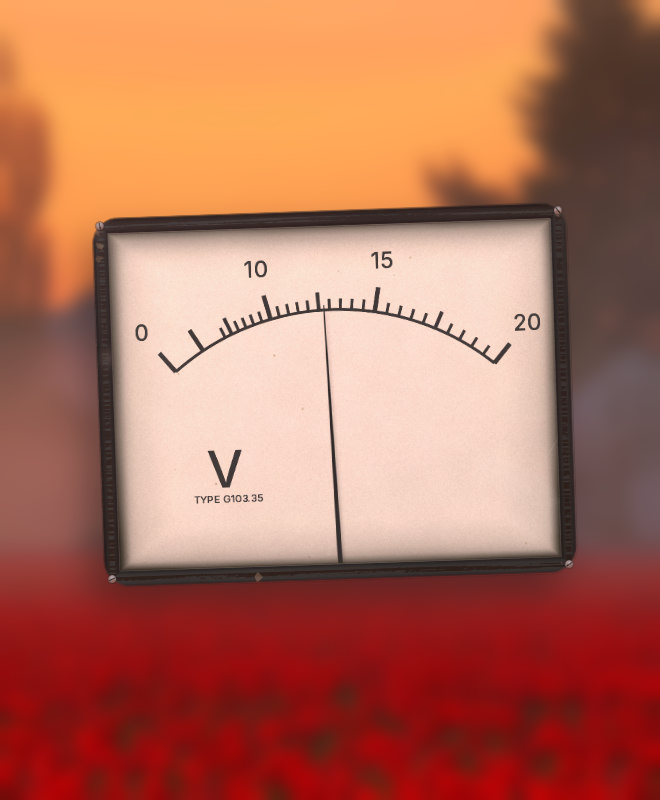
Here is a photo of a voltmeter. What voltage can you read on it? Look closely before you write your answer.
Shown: 12.75 V
